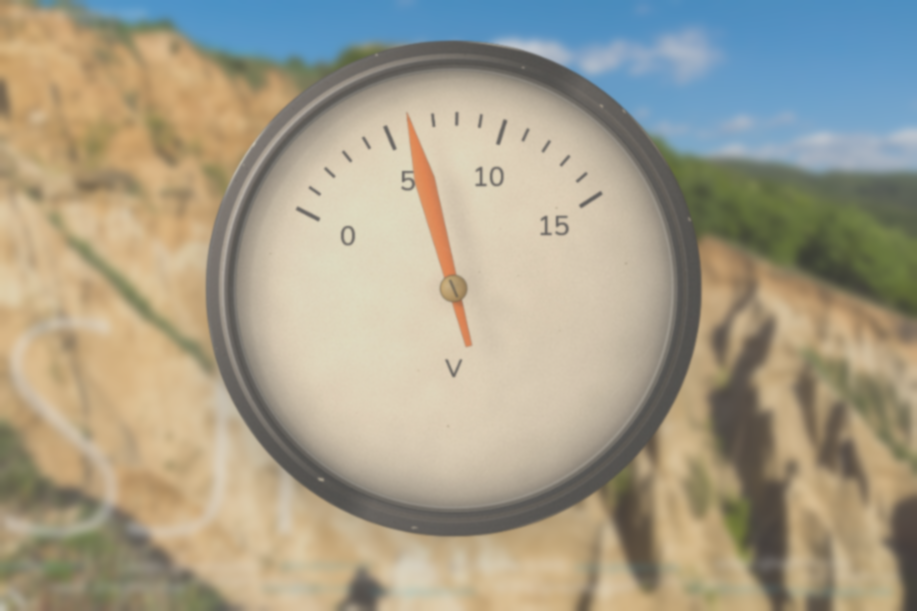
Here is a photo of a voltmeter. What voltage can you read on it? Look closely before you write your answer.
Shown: 6 V
